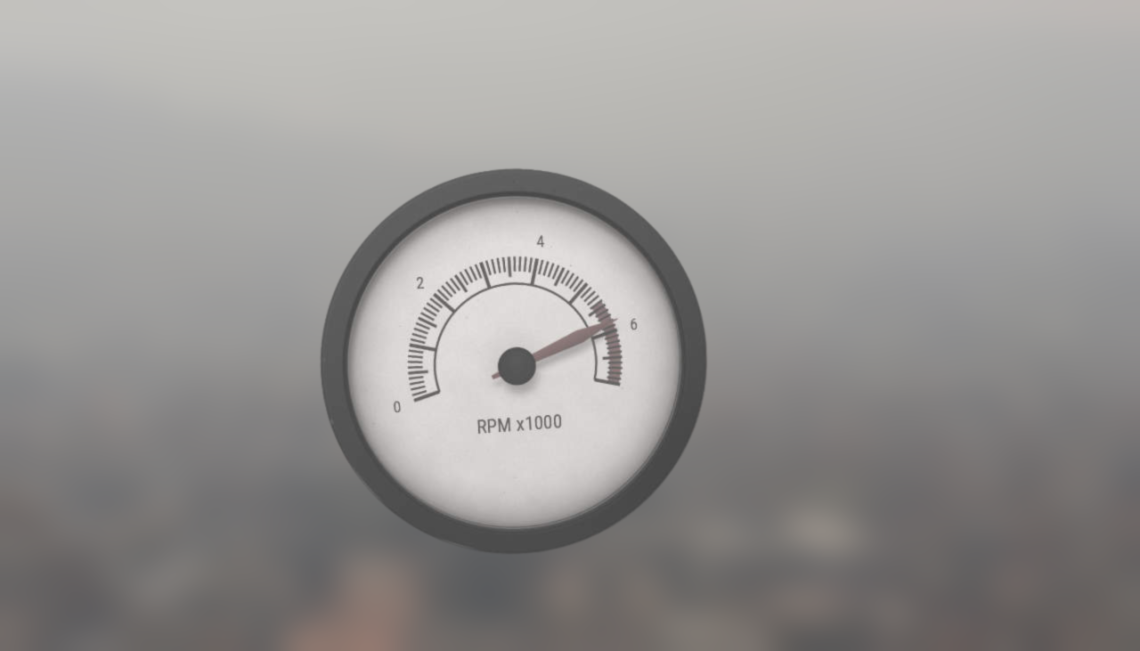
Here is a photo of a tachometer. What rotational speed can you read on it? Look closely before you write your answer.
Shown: 5800 rpm
